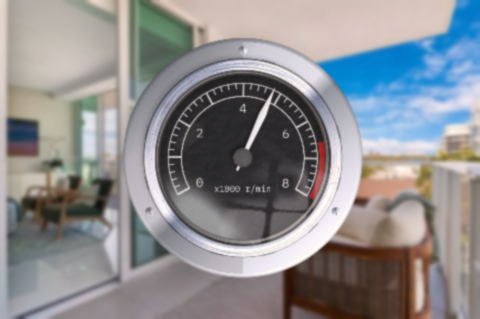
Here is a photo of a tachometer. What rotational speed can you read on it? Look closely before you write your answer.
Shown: 4800 rpm
